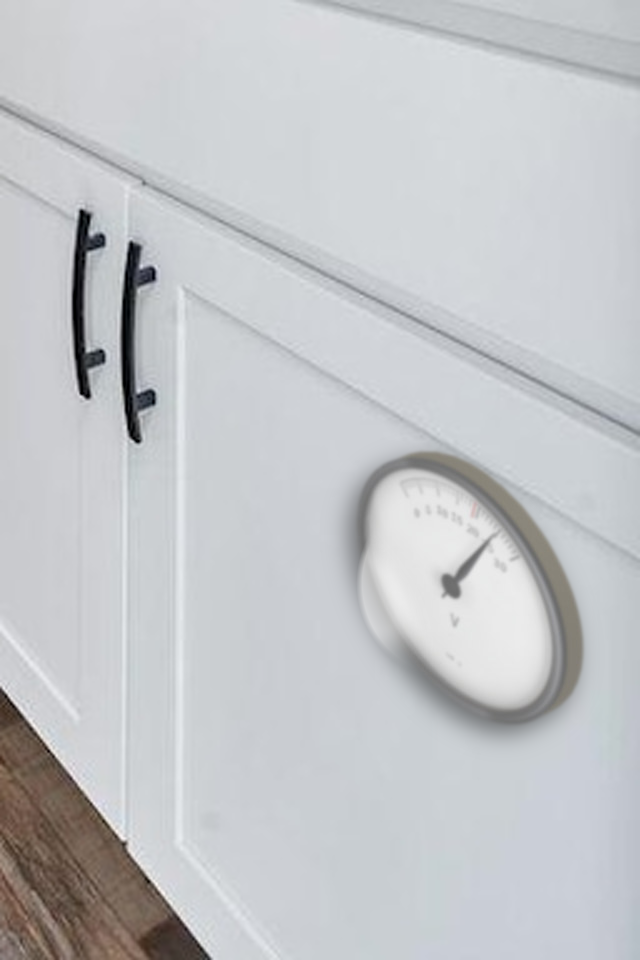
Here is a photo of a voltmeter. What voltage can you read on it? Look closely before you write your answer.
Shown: 25 V
